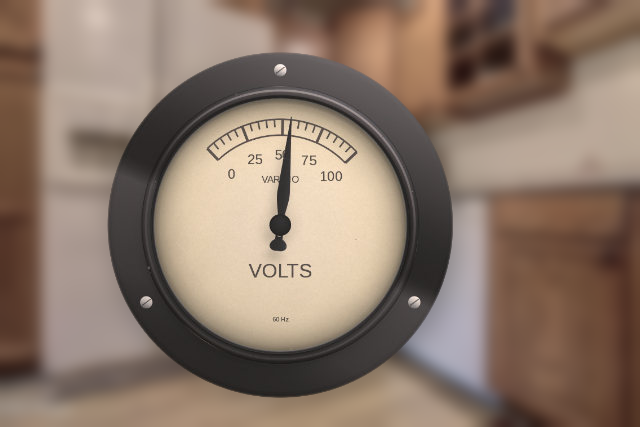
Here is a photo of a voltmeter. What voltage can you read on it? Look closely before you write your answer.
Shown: 55 V
